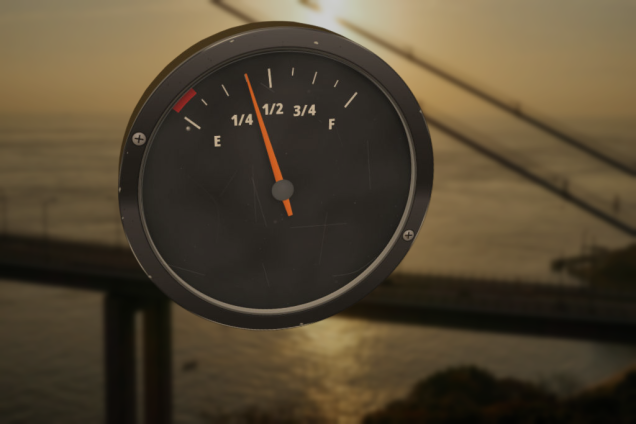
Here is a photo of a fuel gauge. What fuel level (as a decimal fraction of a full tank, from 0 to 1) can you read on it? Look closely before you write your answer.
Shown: 0.375
